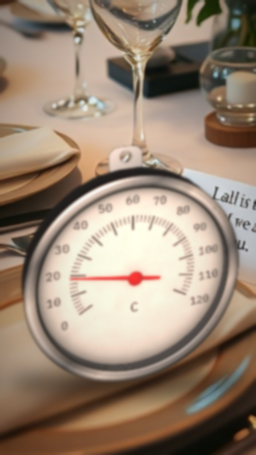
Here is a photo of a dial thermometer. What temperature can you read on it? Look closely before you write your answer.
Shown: 20 °C
